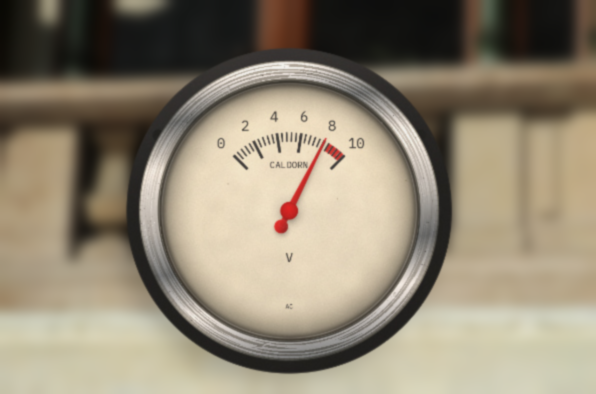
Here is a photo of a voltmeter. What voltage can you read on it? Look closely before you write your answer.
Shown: 8 V
